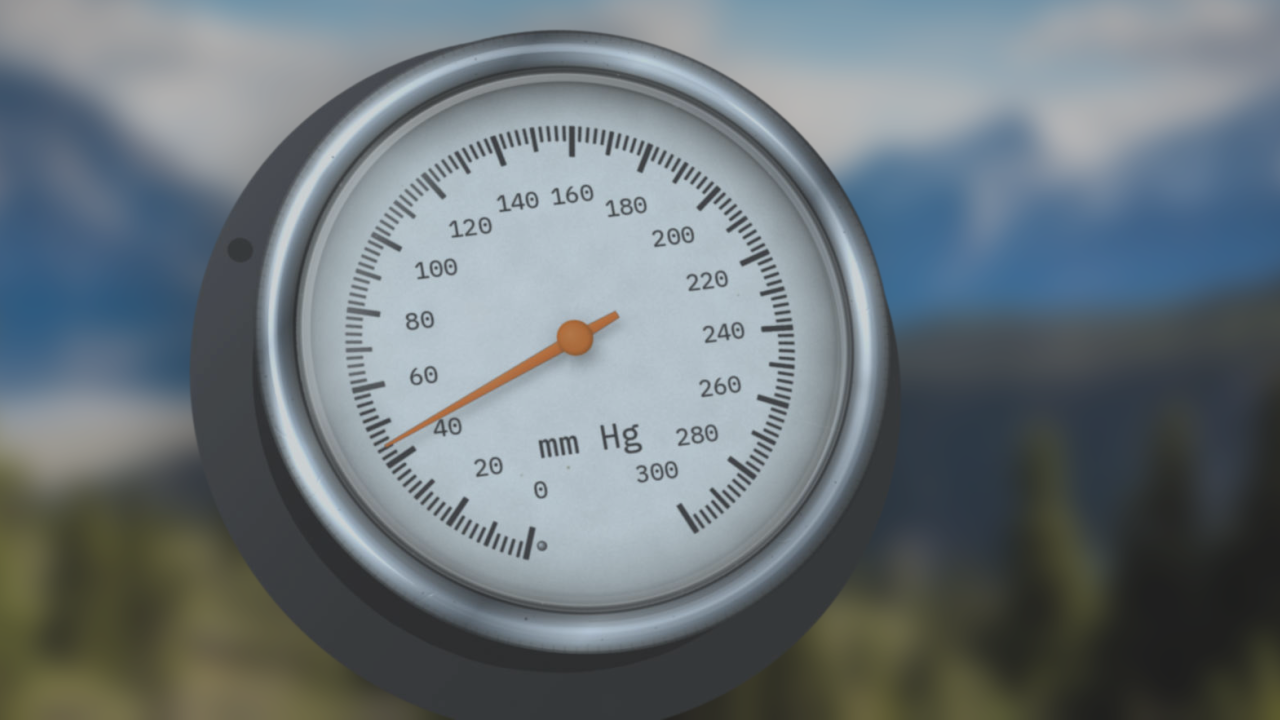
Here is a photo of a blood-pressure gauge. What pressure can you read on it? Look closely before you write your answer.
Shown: 44 mmHg
